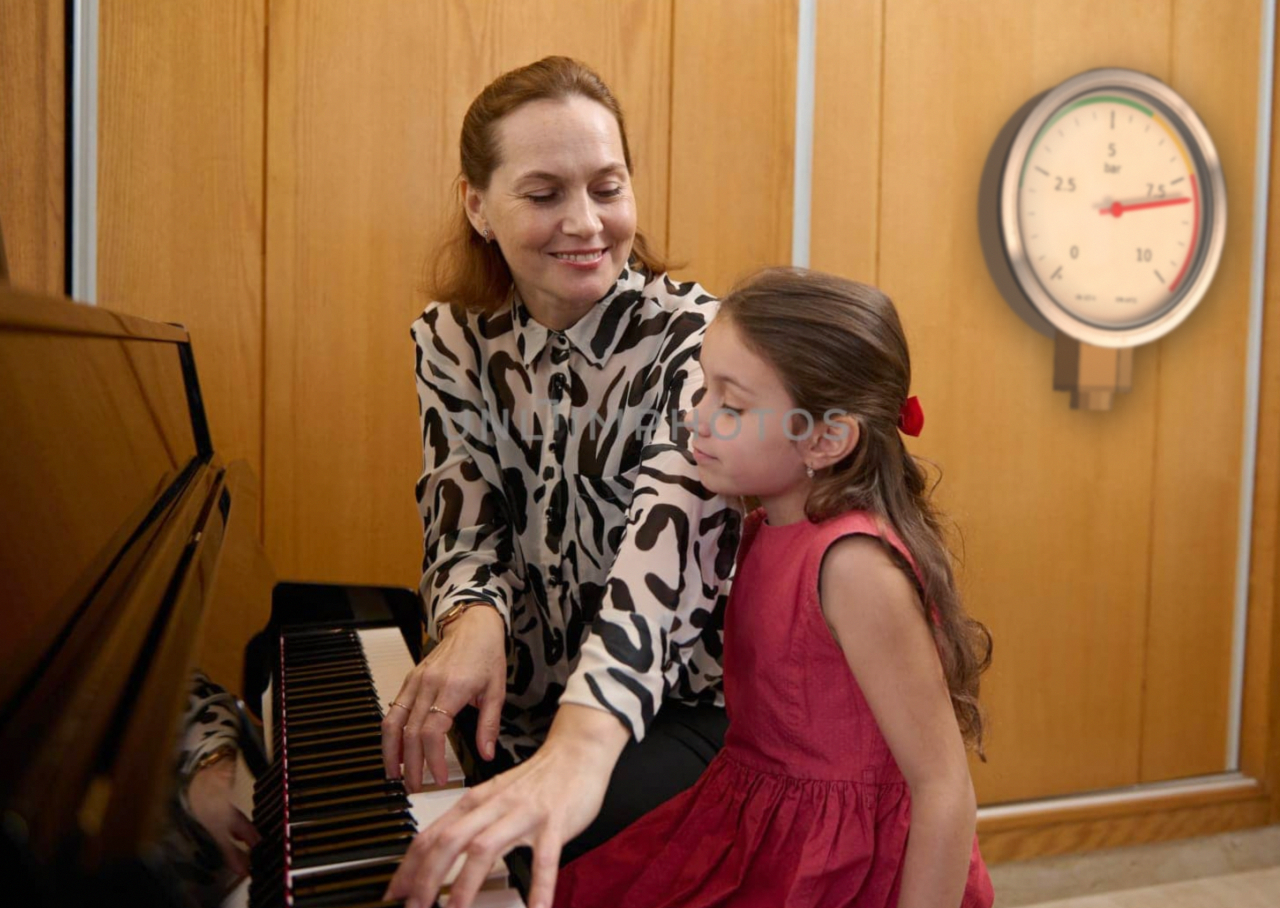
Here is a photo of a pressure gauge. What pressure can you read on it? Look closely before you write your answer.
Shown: 8 bar
